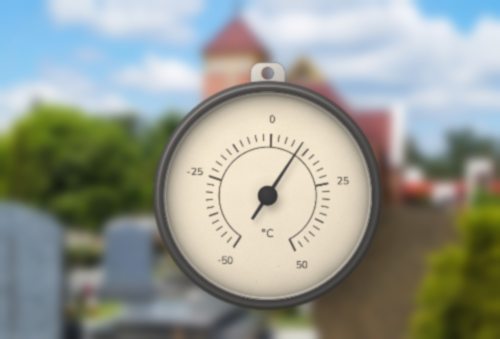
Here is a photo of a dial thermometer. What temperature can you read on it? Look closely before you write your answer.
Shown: 10 °C
